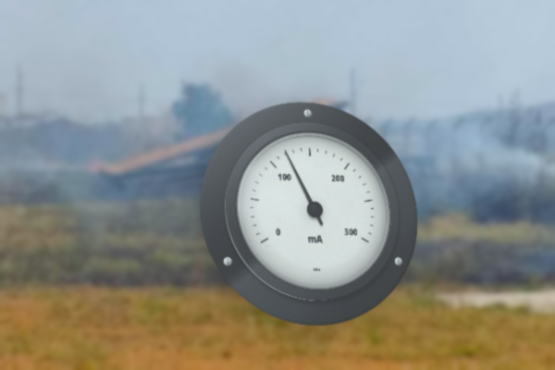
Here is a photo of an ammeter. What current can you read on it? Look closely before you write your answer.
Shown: 120 mA
